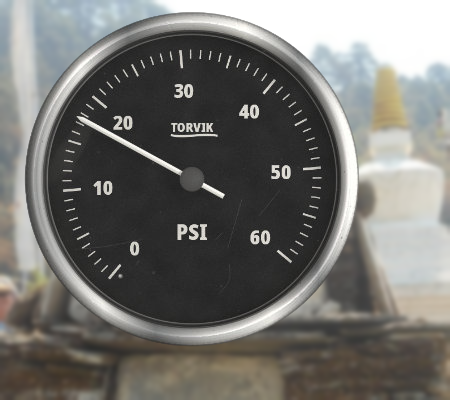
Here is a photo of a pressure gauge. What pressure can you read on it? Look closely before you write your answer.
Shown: 17.5 psi
